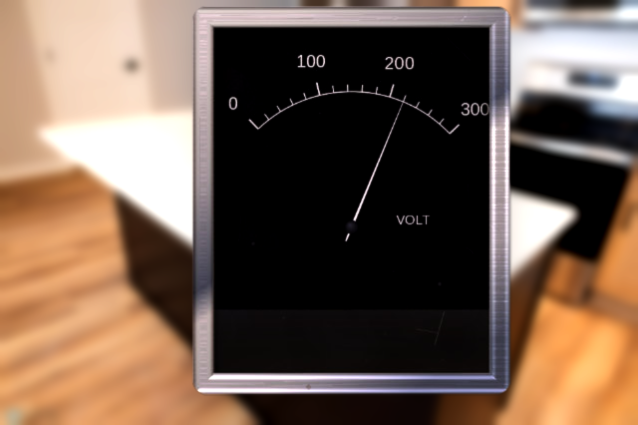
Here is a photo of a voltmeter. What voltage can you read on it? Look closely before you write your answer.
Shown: 220 V
